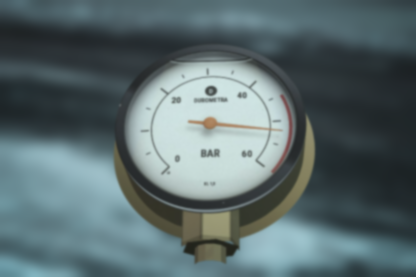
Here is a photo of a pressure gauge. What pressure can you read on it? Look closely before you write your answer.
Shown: 52.5 bar
